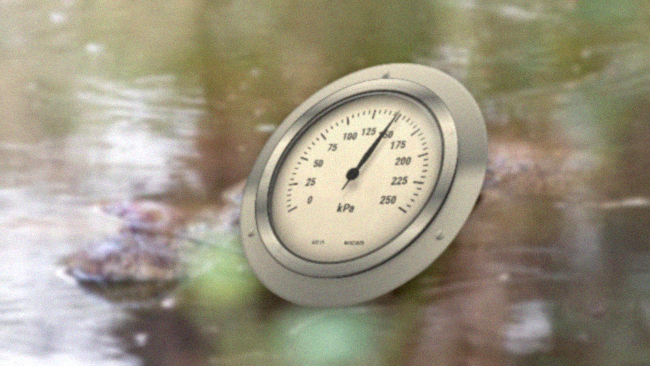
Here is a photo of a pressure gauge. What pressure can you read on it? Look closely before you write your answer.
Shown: 150 kPa
